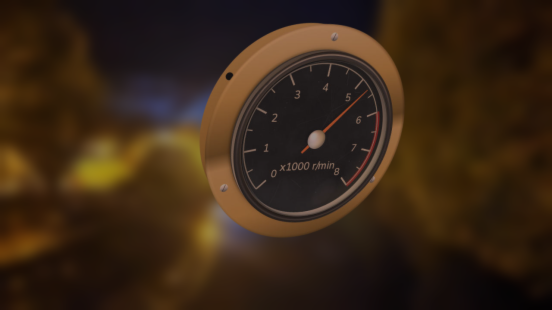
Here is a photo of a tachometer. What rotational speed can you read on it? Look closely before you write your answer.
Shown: 5250 rpm
